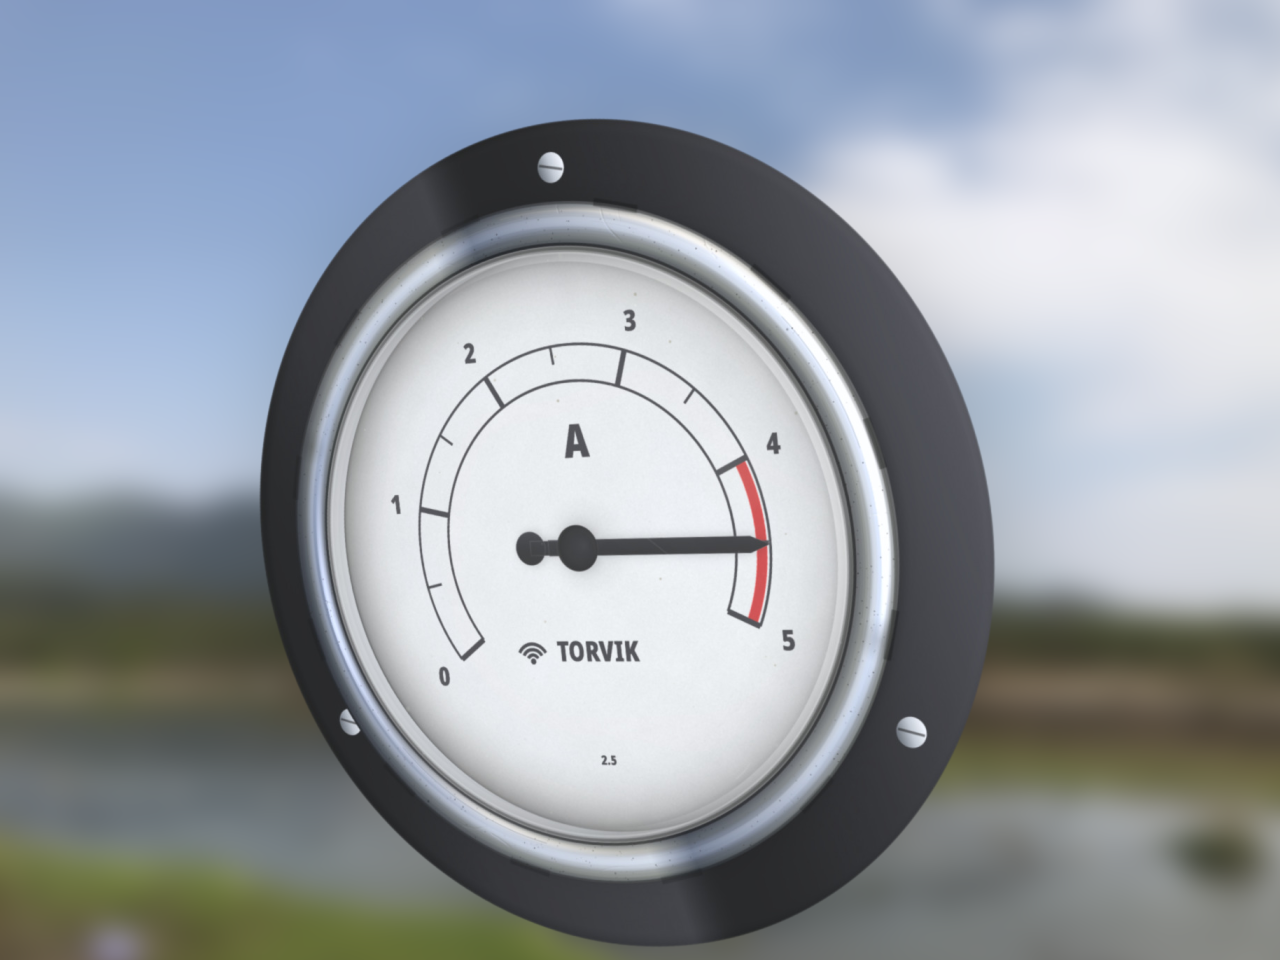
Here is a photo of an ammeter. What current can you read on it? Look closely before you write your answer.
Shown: 4.5 A
